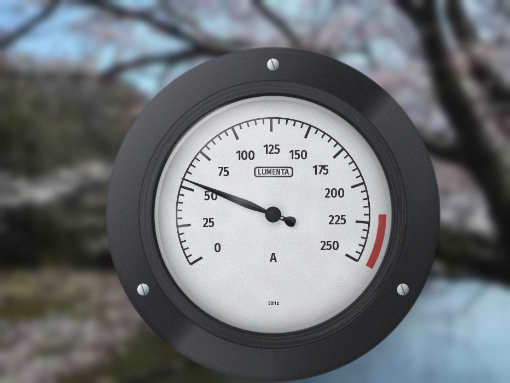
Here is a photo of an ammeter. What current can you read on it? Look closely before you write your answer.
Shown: 55 A
